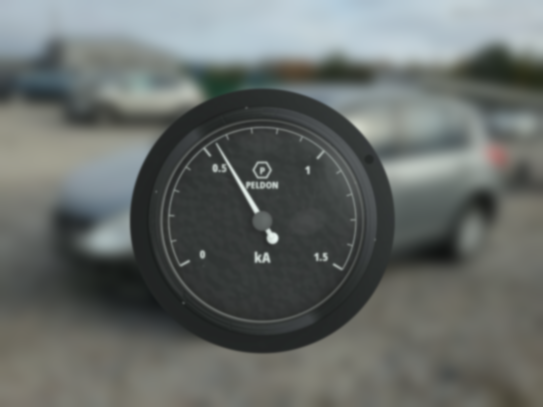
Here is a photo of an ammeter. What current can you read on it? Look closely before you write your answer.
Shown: 0.55 kA
